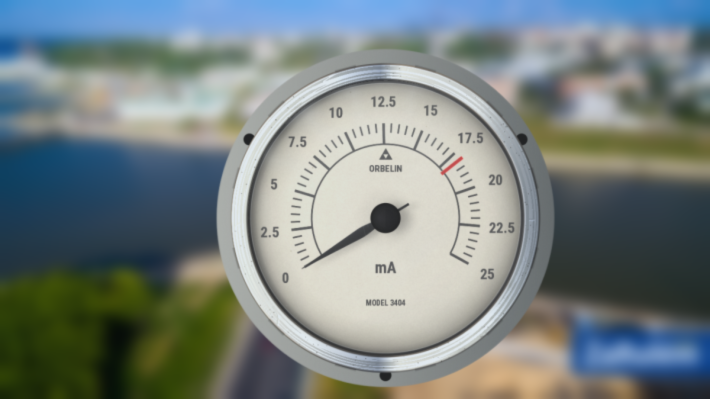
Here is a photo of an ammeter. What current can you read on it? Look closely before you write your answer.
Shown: 0 mA
